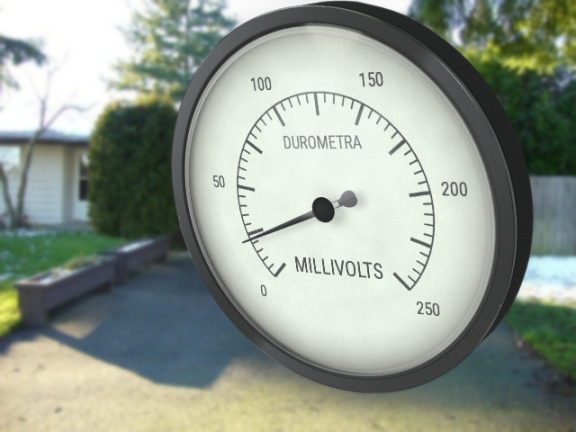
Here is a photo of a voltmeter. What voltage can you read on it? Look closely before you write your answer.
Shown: 22.5 mV
